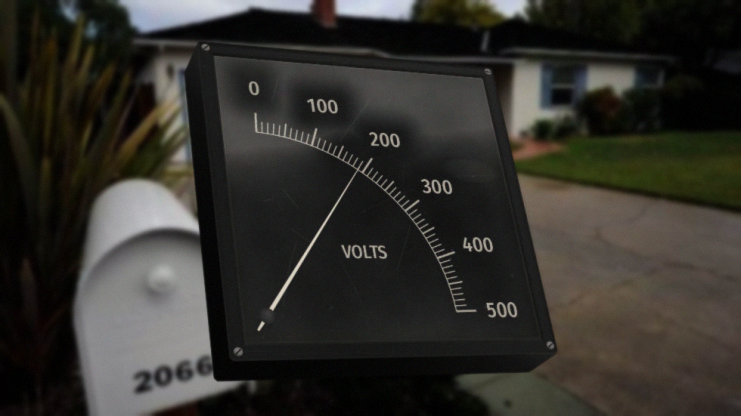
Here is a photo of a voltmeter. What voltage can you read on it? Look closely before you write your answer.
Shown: 190 V
